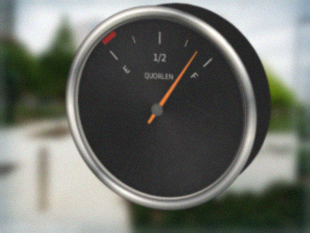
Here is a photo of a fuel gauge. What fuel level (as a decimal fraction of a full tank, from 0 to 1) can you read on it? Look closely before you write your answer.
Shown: 0.875
